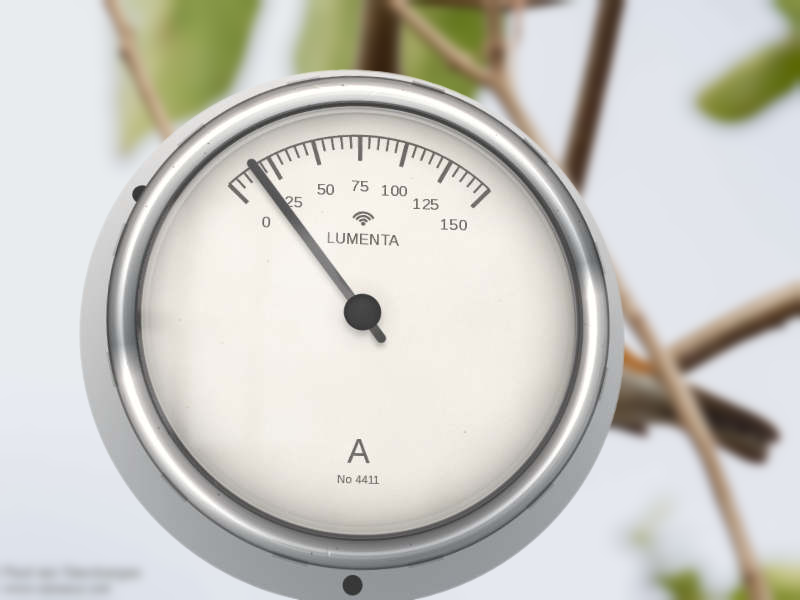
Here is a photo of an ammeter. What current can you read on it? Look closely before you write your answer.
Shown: 15 A
